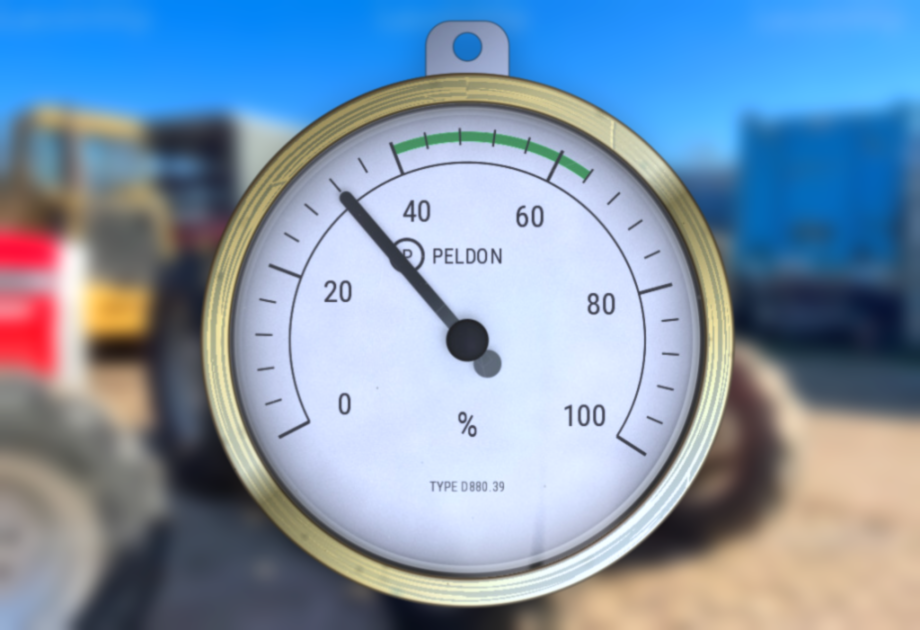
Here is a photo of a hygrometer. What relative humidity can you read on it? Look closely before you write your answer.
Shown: 32 %
